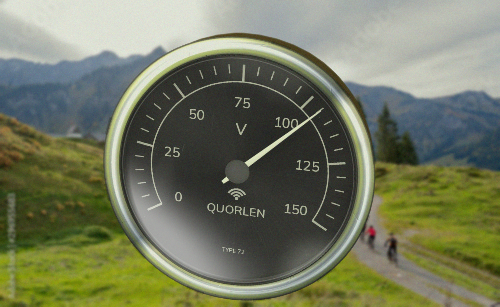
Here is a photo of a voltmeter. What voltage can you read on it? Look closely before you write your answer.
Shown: 105 V
